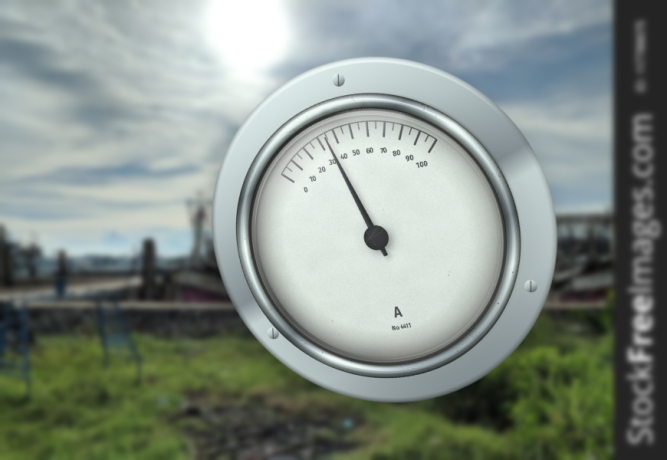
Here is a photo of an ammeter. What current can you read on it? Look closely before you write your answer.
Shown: 35 A
